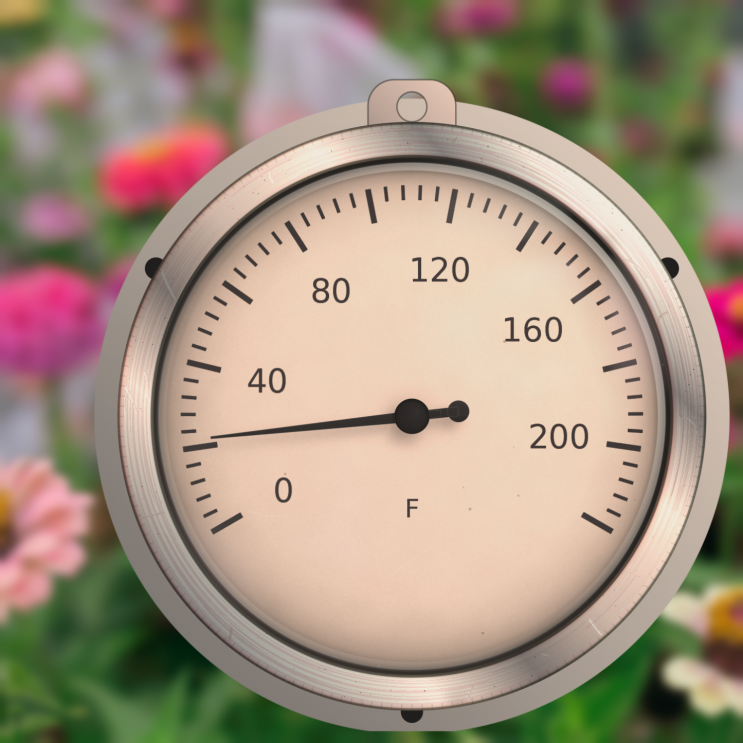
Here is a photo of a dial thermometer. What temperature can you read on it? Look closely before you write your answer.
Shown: 22 °F
